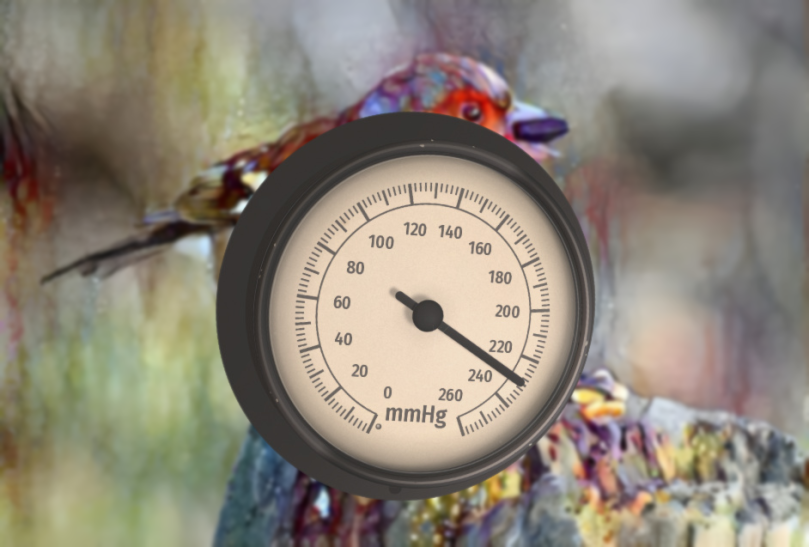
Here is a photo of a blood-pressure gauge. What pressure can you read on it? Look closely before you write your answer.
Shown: 230 mmHg
